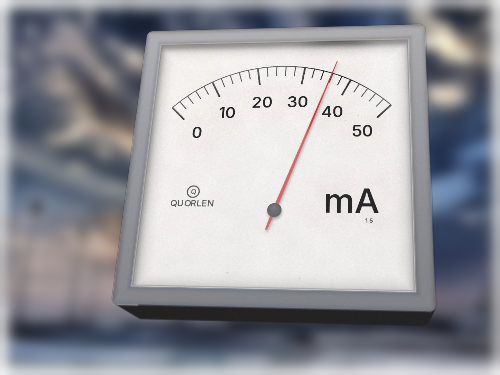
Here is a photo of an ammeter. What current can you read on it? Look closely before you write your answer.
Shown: 36 mA
